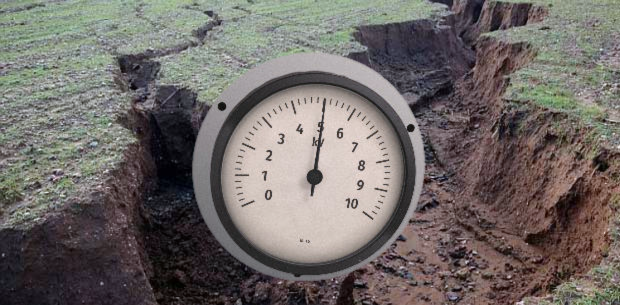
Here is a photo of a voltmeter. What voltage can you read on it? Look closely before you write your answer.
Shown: 5 kV
